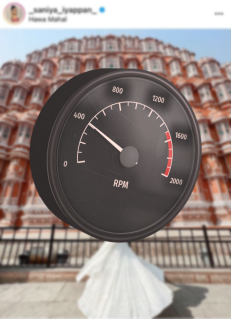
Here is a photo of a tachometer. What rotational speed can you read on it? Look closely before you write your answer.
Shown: 400 rpm
